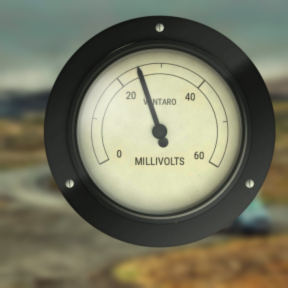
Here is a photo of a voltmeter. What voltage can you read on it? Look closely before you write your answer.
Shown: 25 mV
